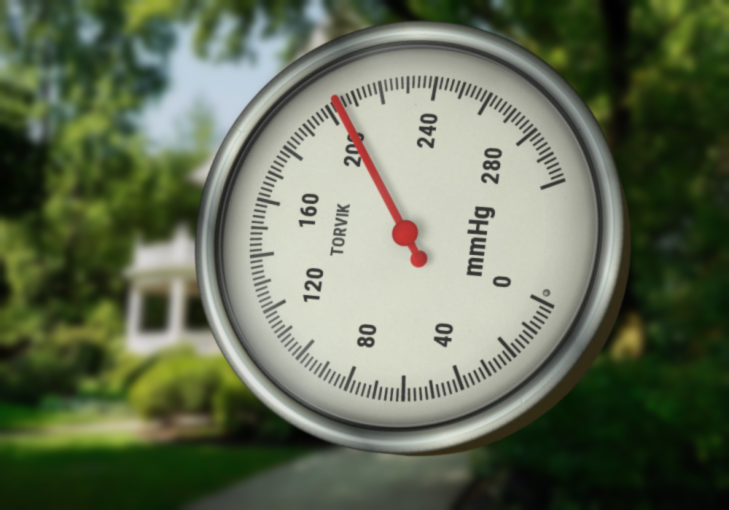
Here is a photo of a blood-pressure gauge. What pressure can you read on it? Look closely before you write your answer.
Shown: 204 mmHg
